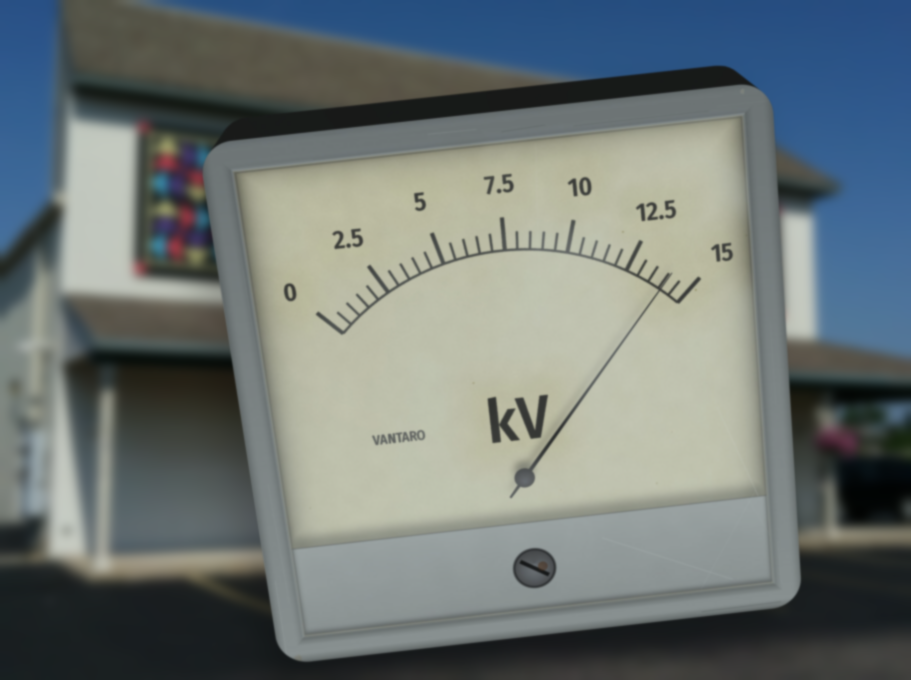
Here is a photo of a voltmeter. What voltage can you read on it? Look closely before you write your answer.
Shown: 14 kV
